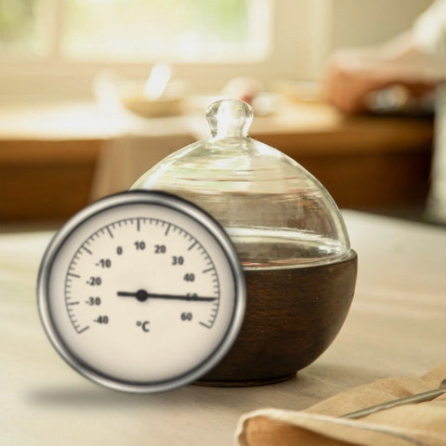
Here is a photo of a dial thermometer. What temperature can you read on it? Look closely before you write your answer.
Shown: 50 °C
